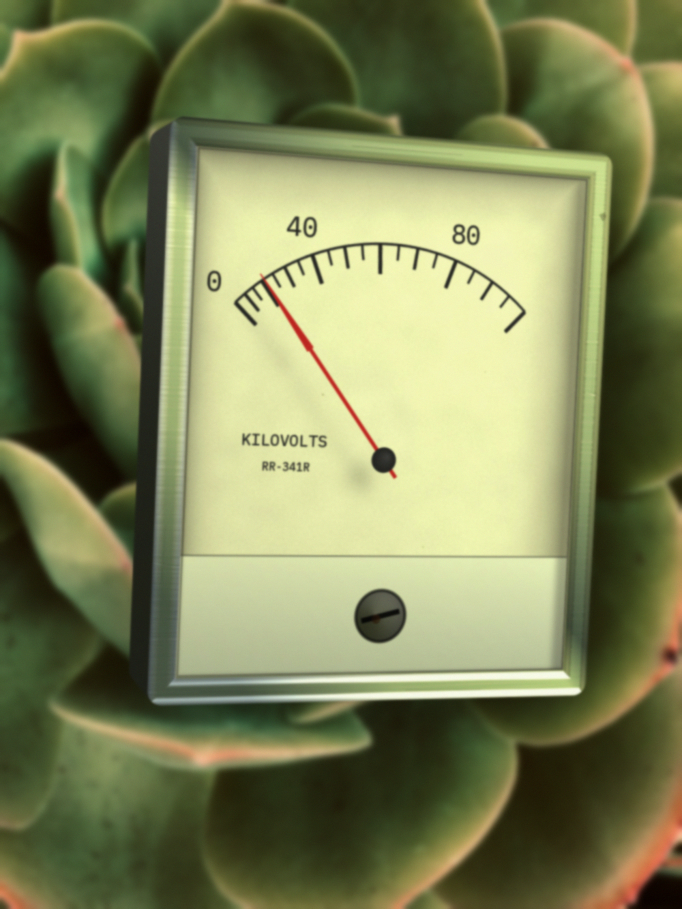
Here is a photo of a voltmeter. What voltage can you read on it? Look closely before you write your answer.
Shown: 20 kV
